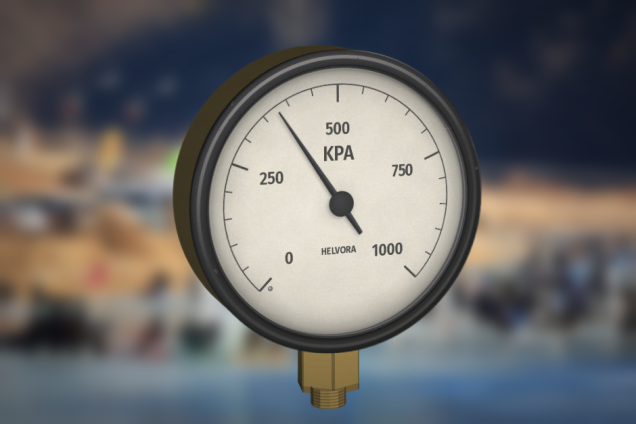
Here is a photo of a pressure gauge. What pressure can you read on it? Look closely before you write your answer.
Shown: 375 kPa
